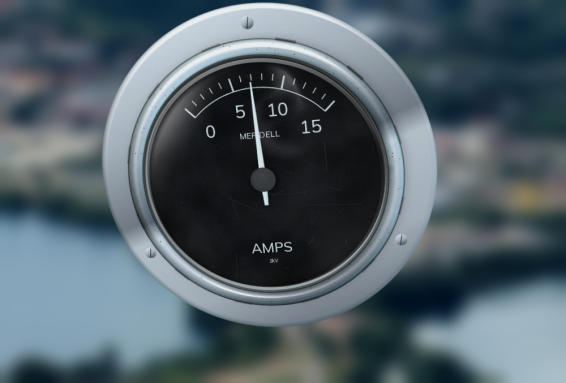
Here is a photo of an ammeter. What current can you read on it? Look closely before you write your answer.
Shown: 7 A
